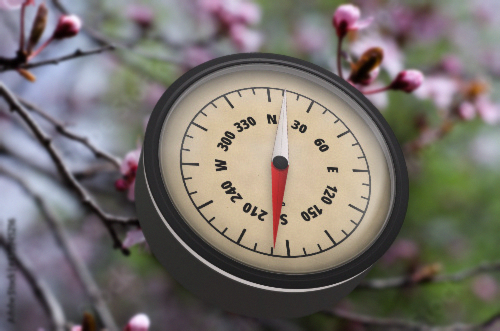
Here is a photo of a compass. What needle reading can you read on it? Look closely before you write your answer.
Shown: 190 °
